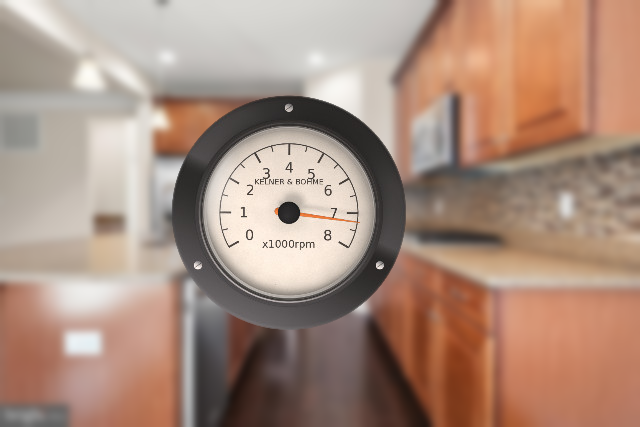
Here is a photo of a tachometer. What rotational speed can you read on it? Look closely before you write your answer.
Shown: 7250 rpm
